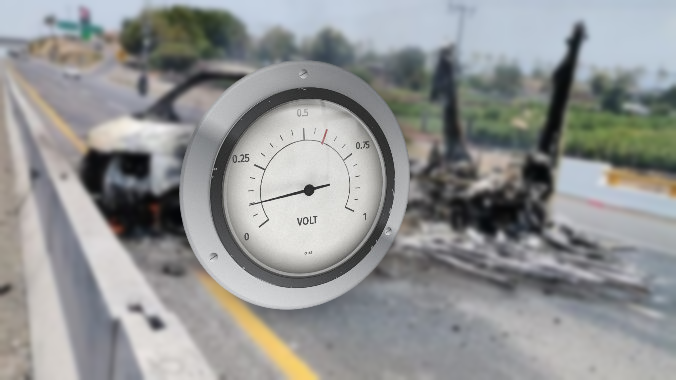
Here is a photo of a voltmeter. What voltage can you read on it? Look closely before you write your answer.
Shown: 0.1 V
